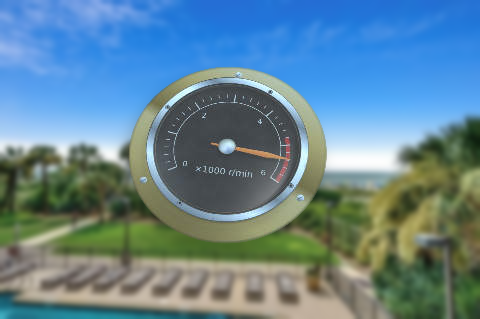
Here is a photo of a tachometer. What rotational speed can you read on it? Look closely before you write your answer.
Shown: 5400 rpm
